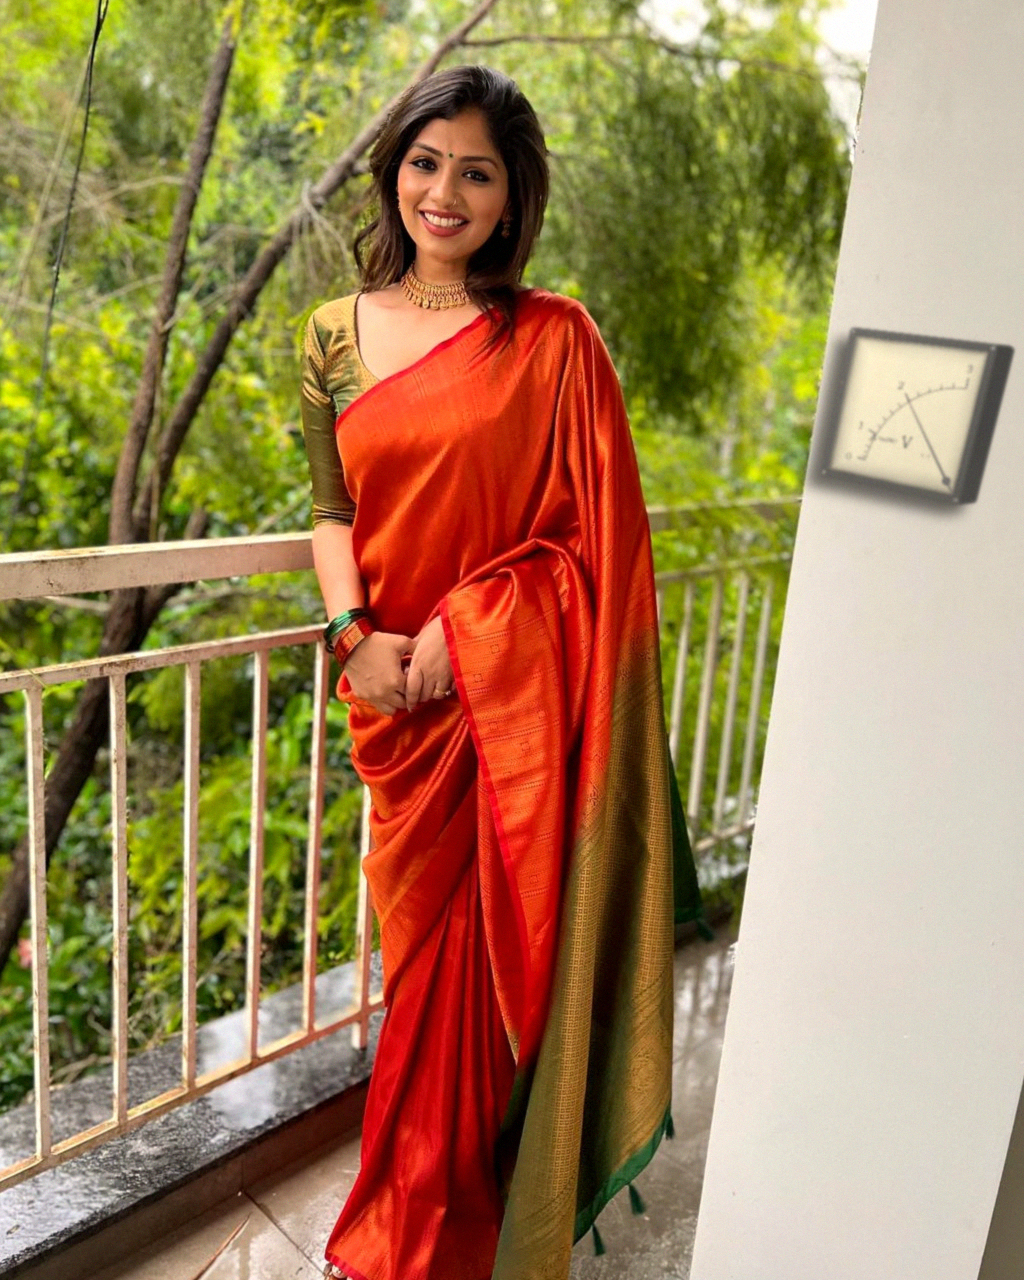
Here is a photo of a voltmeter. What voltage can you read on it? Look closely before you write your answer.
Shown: 2 V
